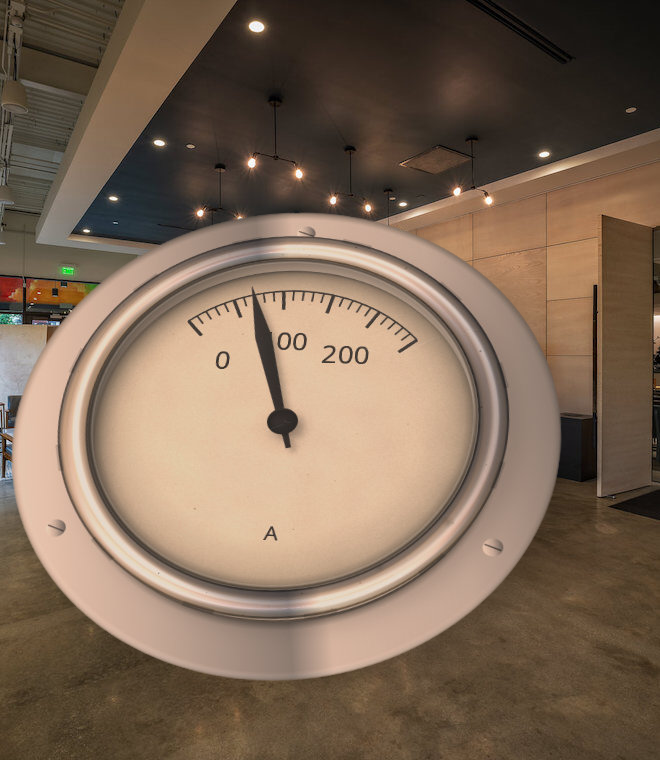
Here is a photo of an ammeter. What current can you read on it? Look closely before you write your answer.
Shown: 70 A
